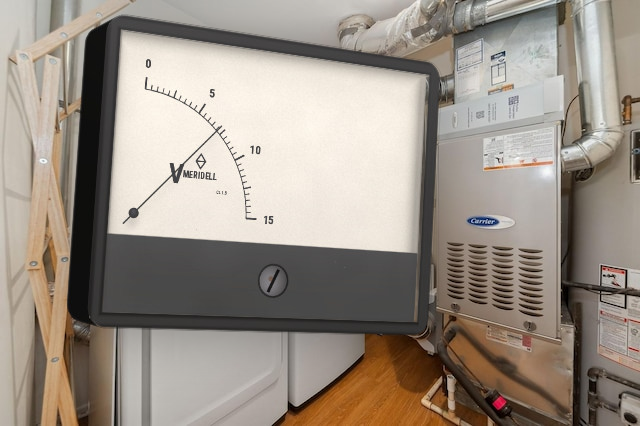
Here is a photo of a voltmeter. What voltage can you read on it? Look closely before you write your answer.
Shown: 7 V
